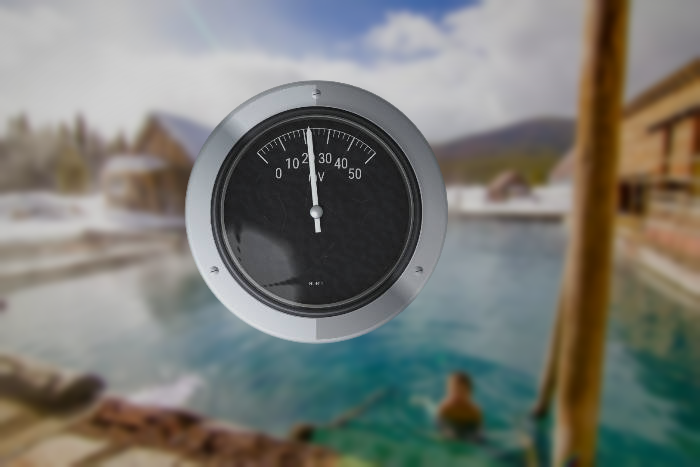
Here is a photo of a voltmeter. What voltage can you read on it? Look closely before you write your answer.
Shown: 22 mV
